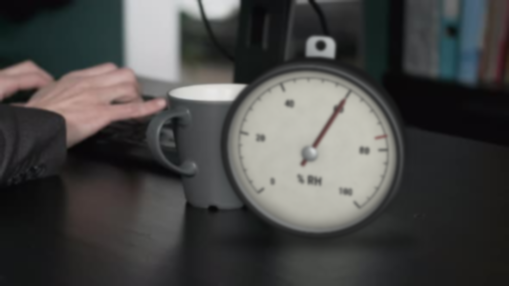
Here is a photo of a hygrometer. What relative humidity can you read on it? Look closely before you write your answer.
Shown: 60 %
